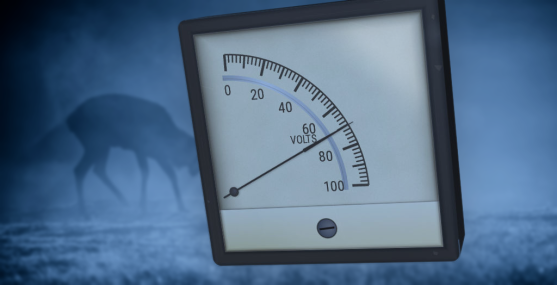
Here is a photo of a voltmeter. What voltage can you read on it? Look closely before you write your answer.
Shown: 70 V
